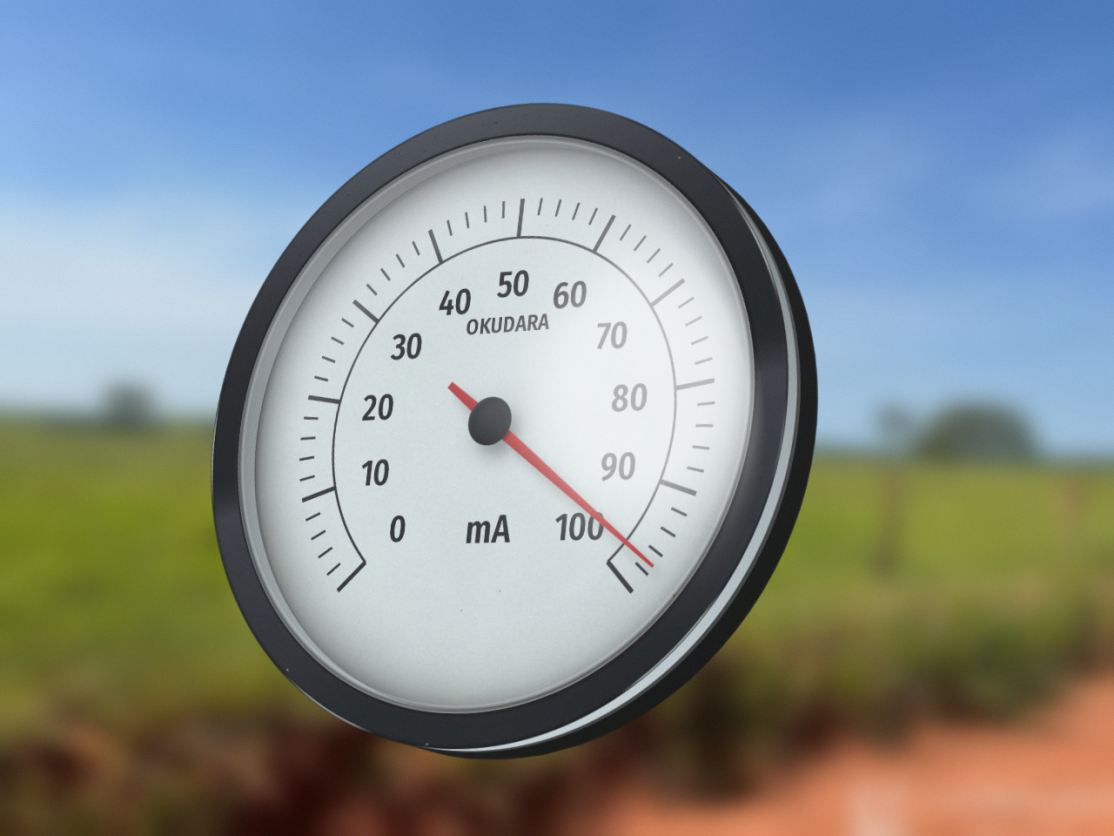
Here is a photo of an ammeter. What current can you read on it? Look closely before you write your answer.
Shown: 97 mA
